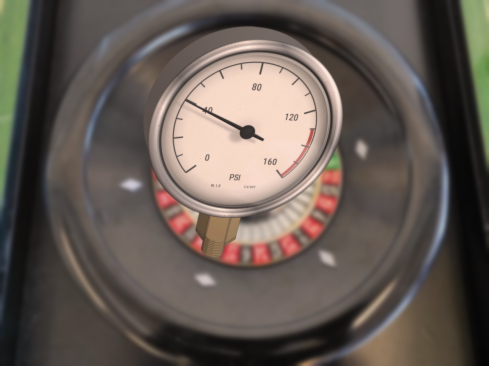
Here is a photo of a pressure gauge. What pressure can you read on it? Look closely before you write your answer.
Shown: 40 psi
